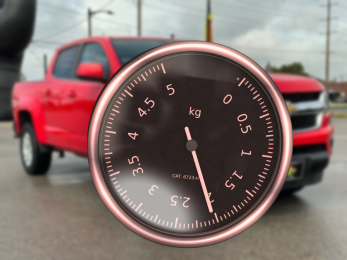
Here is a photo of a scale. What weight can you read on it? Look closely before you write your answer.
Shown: 2.05 kg
